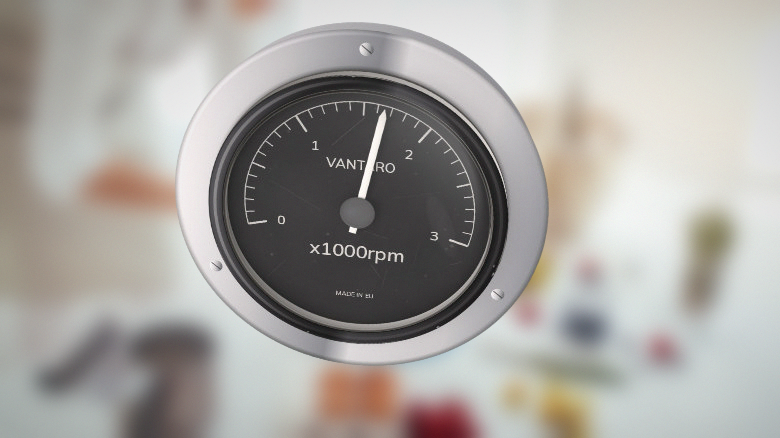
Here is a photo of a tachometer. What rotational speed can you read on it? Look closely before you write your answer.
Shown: 1650 rpm
